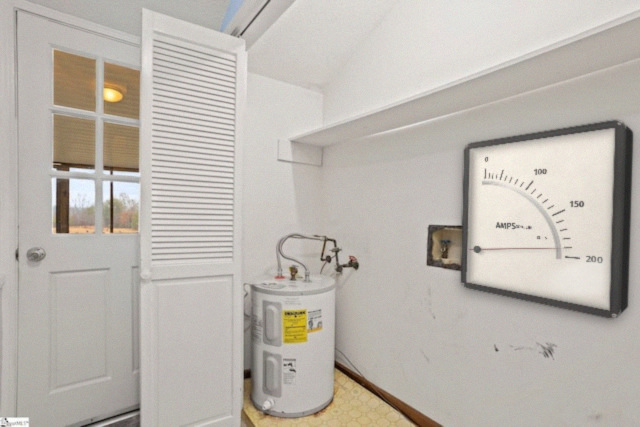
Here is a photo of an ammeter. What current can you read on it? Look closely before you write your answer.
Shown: 190 A
